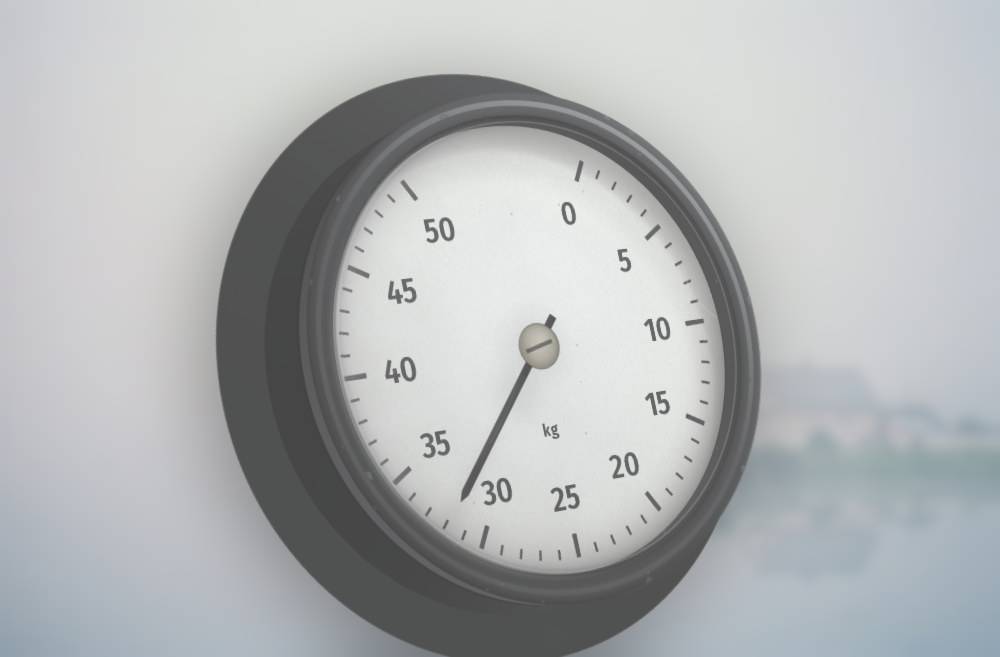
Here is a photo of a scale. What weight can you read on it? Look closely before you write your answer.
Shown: 32 kg
